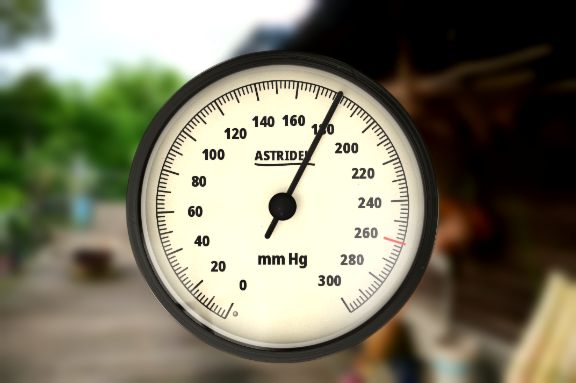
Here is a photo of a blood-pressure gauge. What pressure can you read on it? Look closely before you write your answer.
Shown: 180 mmHg
